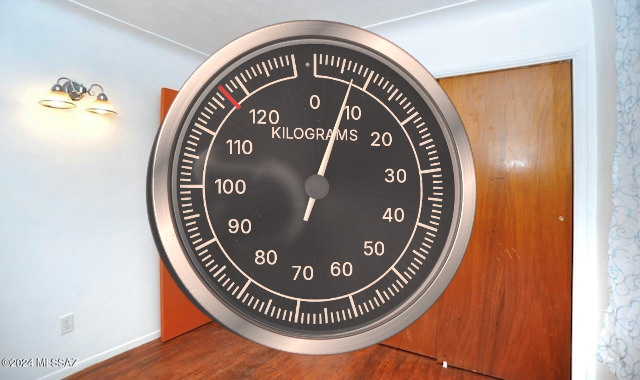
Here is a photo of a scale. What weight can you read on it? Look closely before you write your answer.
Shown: 7 kg
